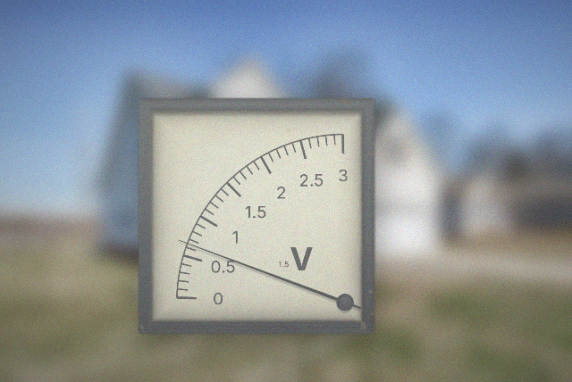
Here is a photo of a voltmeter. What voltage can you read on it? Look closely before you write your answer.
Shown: 0.65 V
